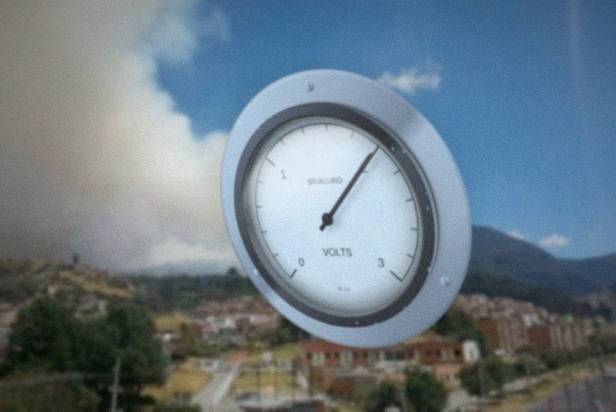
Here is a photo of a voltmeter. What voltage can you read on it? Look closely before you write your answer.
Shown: 2 V
